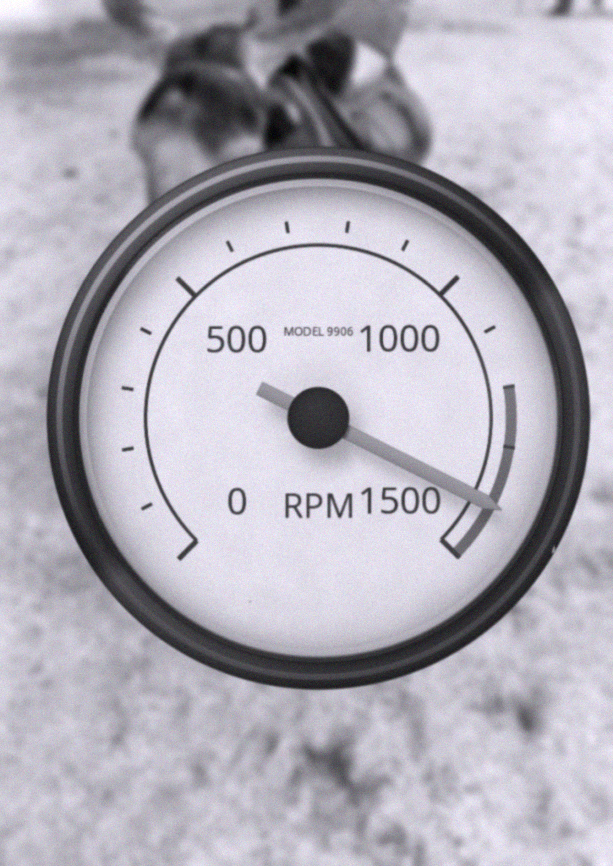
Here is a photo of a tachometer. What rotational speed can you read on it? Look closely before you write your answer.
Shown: 1400 rpm
